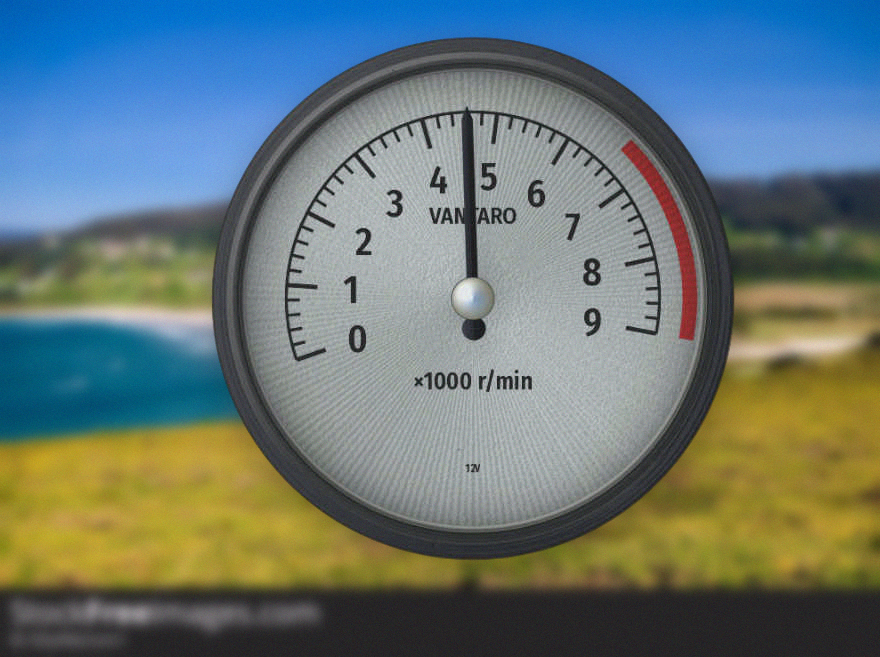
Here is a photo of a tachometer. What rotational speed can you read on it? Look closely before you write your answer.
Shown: 4600 rpm
